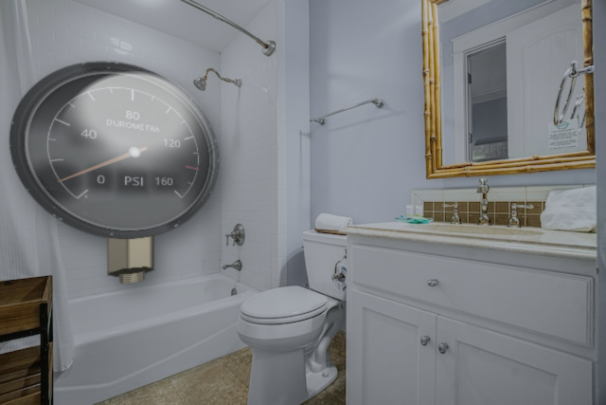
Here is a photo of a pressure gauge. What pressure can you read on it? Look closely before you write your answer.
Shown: 10 psi
